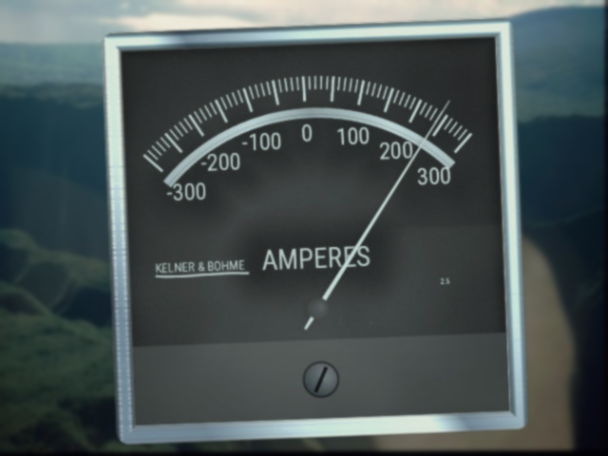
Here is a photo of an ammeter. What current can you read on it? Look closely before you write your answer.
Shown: 240 A
